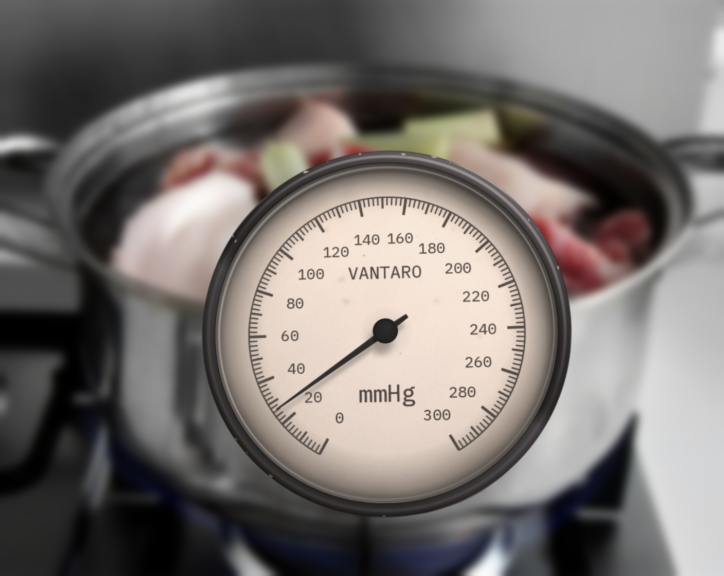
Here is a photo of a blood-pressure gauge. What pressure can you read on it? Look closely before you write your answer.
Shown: 26 mmHg
